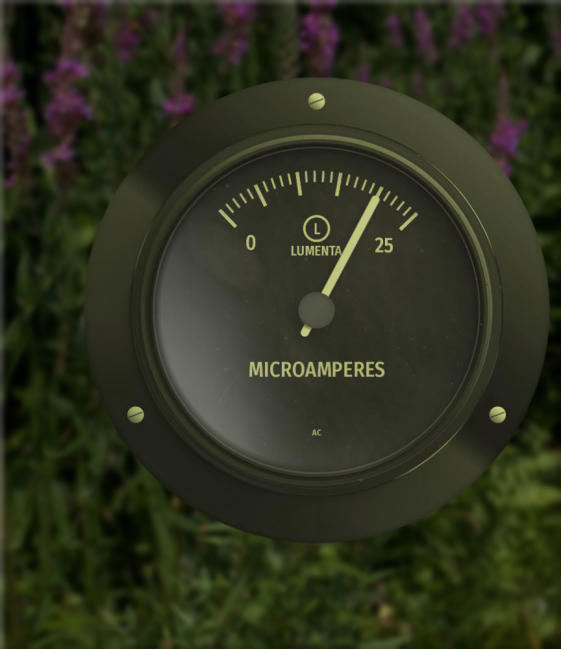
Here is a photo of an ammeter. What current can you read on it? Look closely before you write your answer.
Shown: 20 µA
